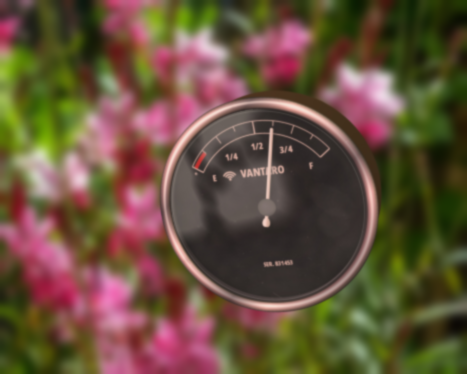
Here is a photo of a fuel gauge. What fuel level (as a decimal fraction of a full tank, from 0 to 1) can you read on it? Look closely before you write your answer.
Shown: 0.625
